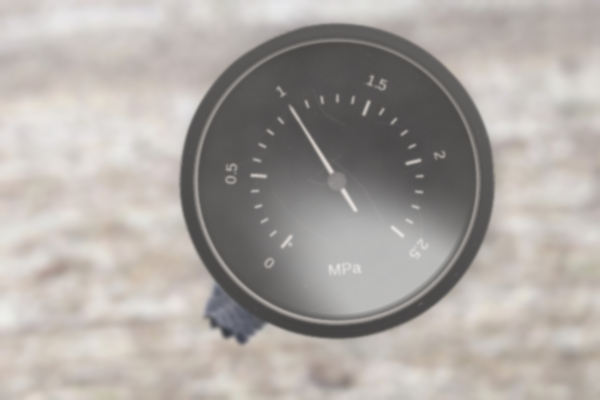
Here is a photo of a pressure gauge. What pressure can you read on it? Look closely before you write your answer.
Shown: 1 MPa
